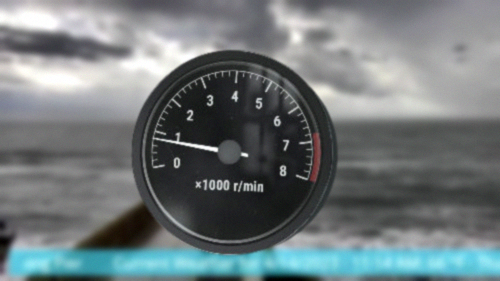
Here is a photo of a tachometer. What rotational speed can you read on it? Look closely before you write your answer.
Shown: 800 rpm
